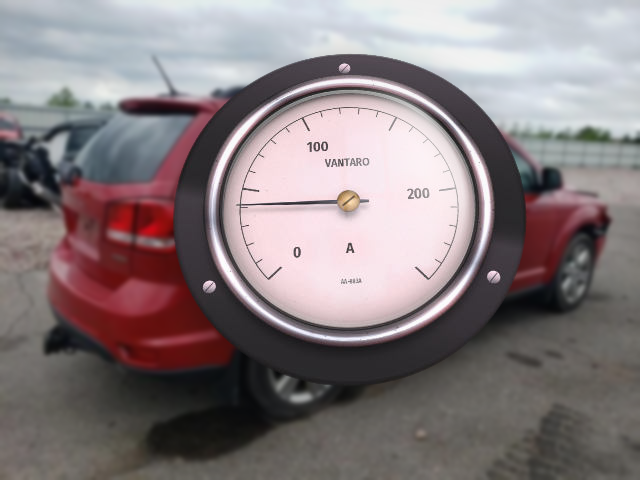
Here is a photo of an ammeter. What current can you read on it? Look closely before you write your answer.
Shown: 40 A
